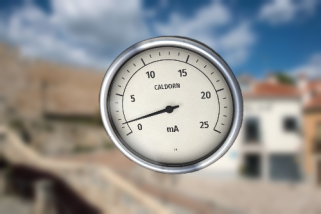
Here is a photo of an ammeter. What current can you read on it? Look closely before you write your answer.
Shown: 1.5 mA
